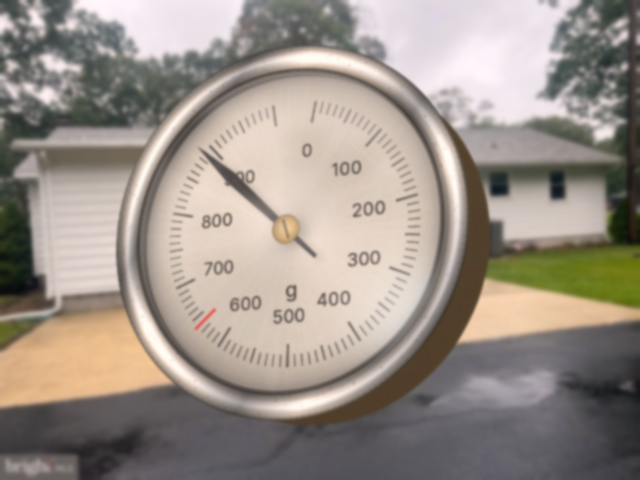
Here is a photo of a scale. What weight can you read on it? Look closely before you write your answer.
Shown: 890 g
